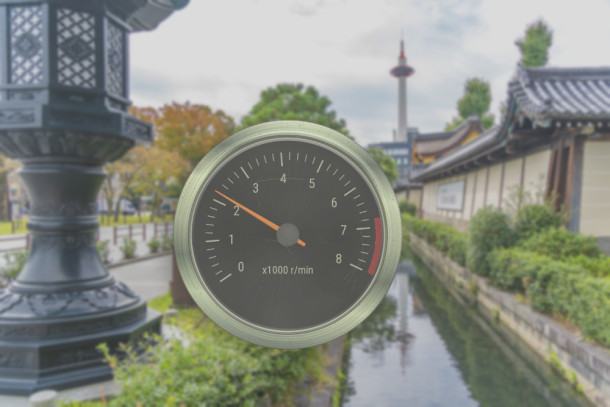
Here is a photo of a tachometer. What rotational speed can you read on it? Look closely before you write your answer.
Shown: 2200 rpm
